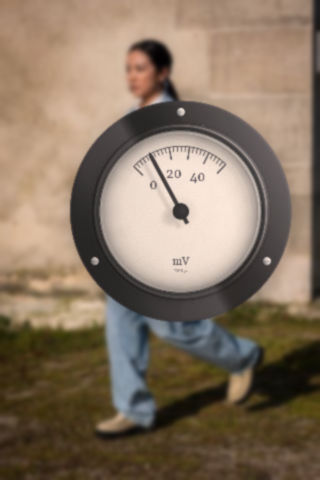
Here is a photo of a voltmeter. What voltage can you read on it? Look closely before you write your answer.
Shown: 10 mV
